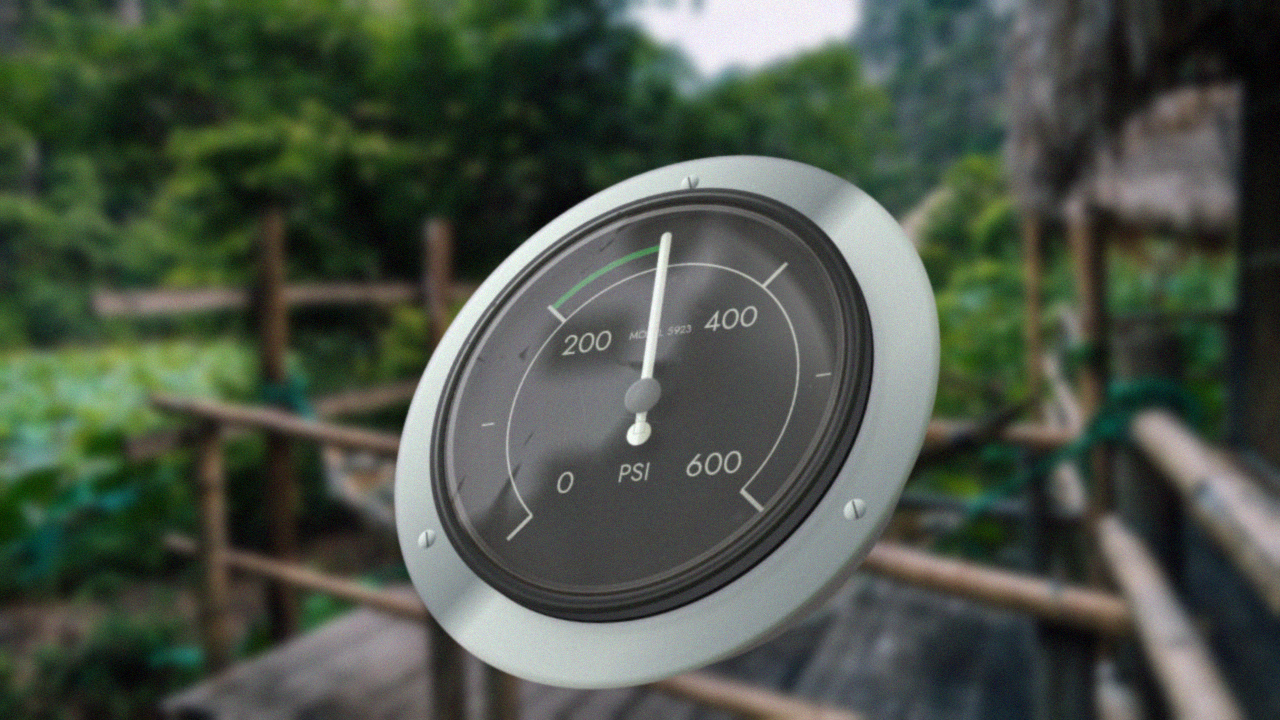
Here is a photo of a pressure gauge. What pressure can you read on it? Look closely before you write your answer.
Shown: 300 psi
